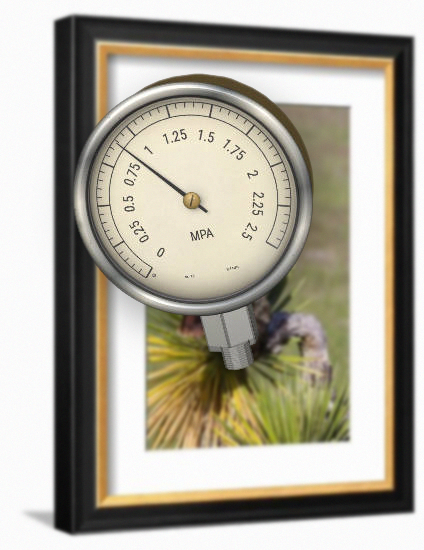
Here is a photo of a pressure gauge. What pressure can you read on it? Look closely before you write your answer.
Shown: 0.9 MPa
